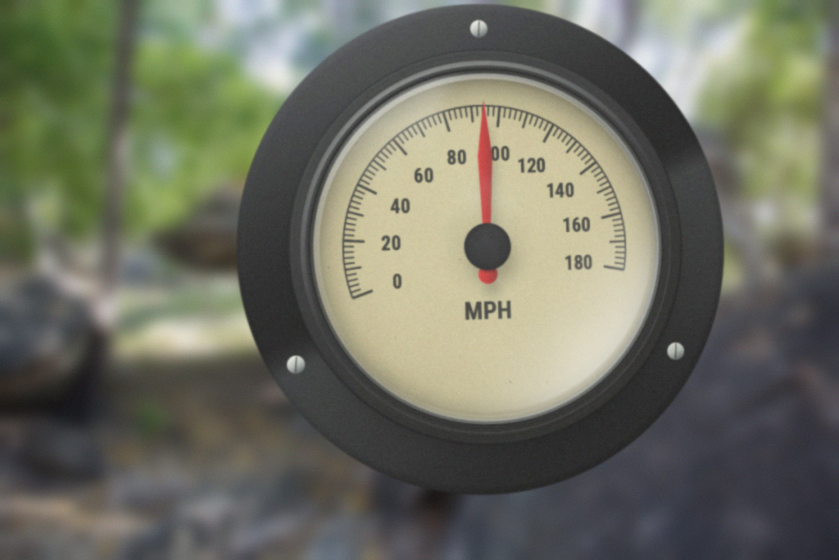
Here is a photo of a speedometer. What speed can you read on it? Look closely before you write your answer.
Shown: 94 mph
